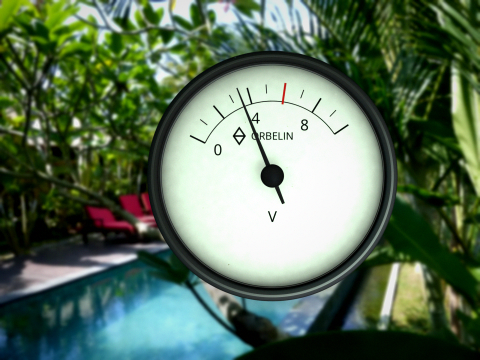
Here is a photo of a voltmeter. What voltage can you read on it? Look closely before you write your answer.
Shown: 3.5 V
